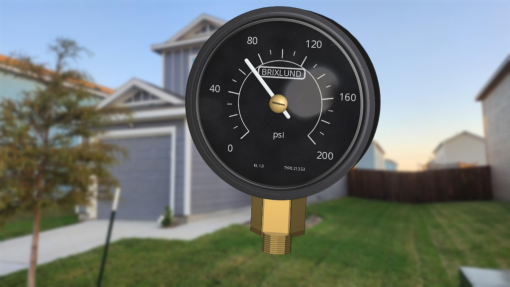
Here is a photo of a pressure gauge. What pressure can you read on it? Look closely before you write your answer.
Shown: 70 psi
